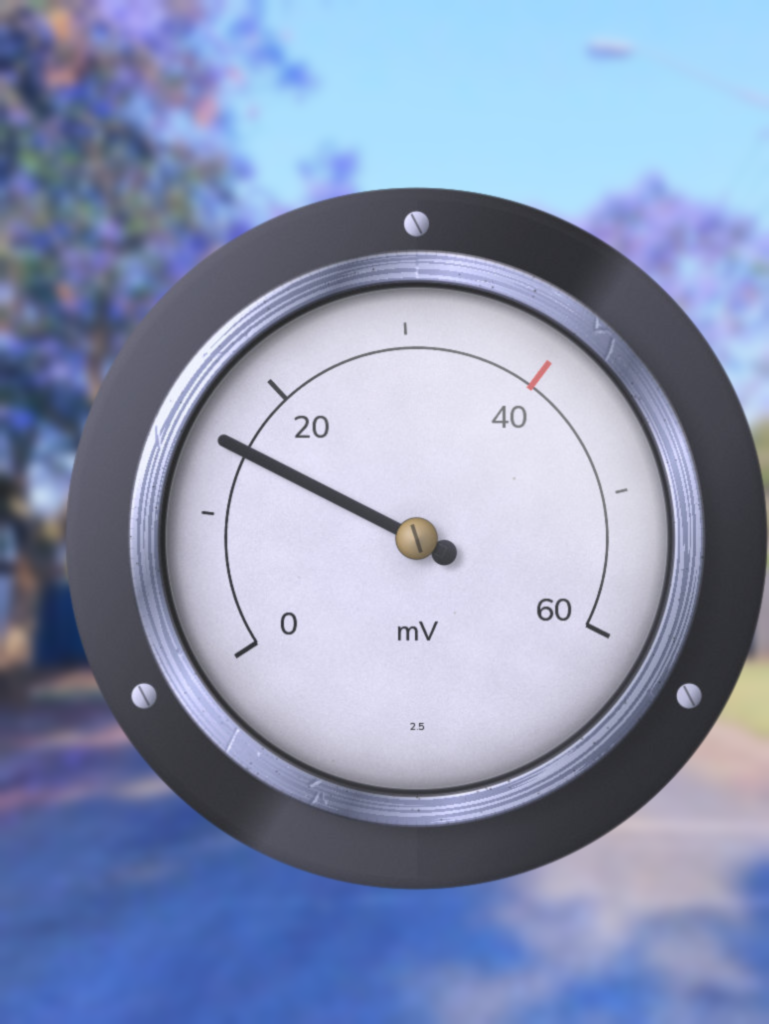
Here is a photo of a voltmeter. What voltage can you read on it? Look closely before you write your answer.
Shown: 15 mV
